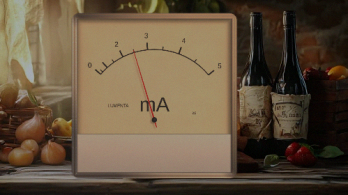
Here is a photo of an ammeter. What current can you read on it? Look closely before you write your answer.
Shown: 2.5 mA
